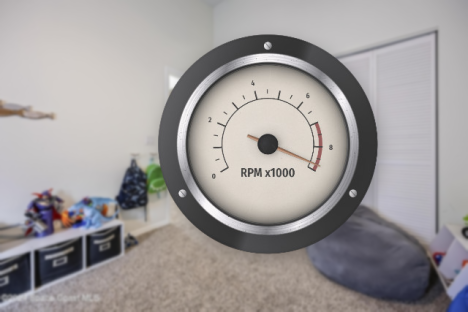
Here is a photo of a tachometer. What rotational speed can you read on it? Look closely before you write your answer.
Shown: 8750 rpm
